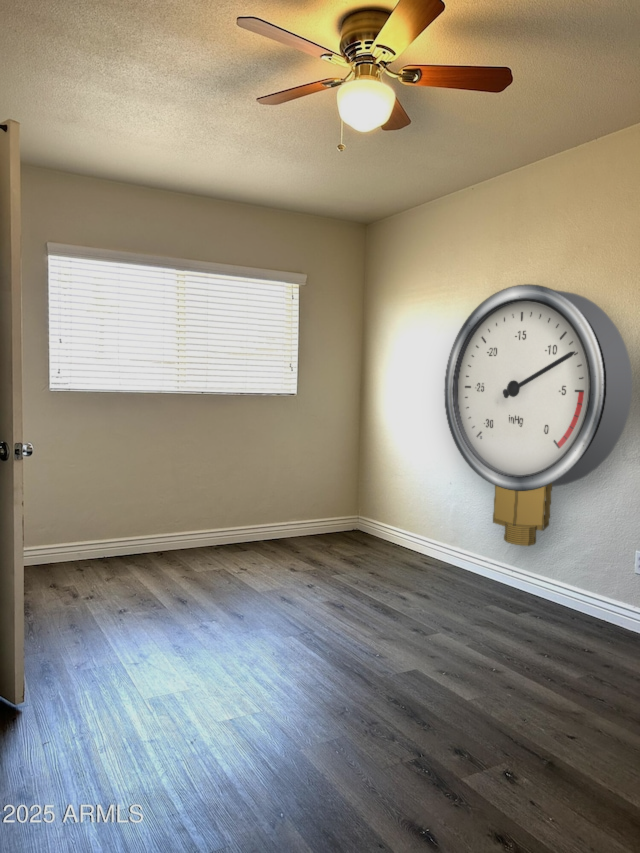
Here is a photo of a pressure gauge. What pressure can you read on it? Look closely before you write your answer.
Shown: -8 inHg
